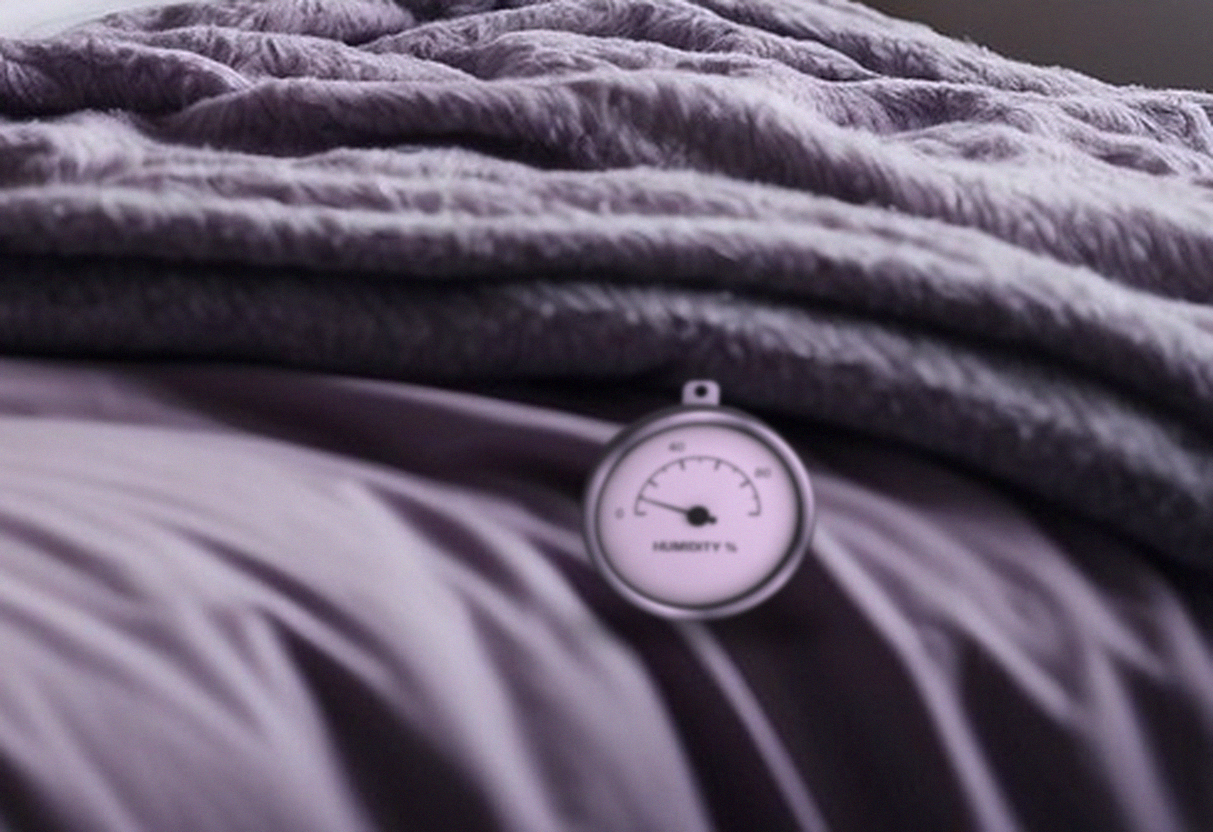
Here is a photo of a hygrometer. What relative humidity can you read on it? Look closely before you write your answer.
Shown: 10 %
